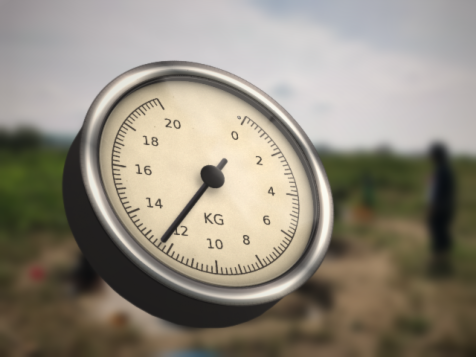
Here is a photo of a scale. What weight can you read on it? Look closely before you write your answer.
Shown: 12.4 kg
